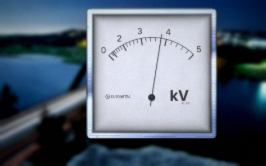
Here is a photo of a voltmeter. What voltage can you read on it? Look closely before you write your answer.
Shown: 3.8 kV
